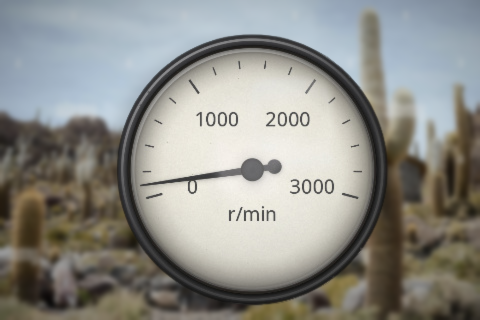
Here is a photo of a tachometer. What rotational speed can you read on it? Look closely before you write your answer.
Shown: 100 rpm
